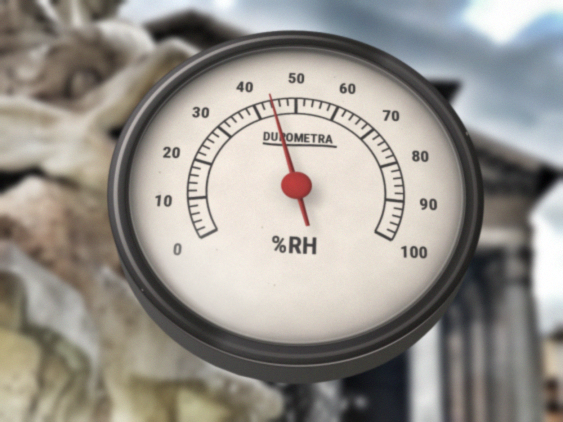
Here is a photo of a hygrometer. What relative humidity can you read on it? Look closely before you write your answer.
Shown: 44 %
